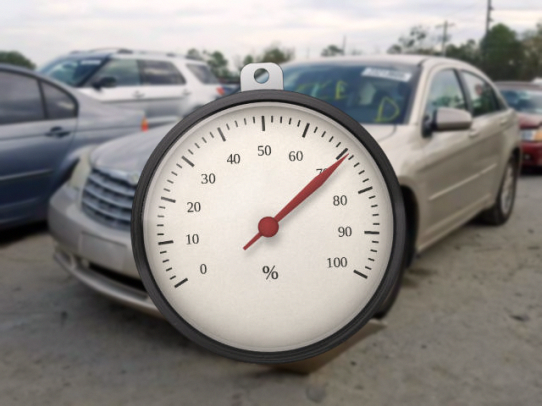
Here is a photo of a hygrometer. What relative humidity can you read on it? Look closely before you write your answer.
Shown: 71 %
